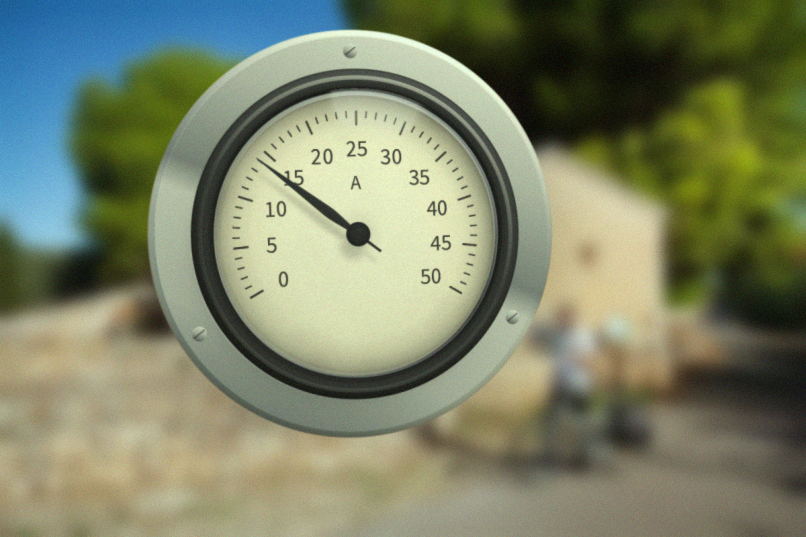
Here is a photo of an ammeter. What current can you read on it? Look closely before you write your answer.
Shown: 14 A
